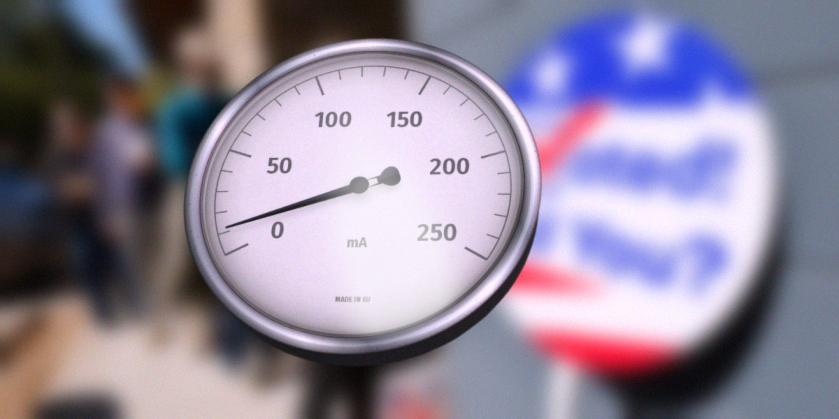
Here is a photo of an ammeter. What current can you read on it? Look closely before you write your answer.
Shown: 10 mA
